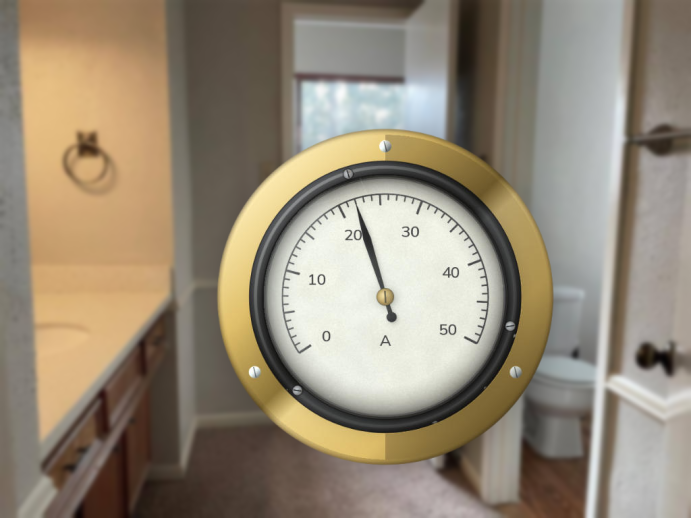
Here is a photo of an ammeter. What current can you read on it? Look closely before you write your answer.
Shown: 22 A
